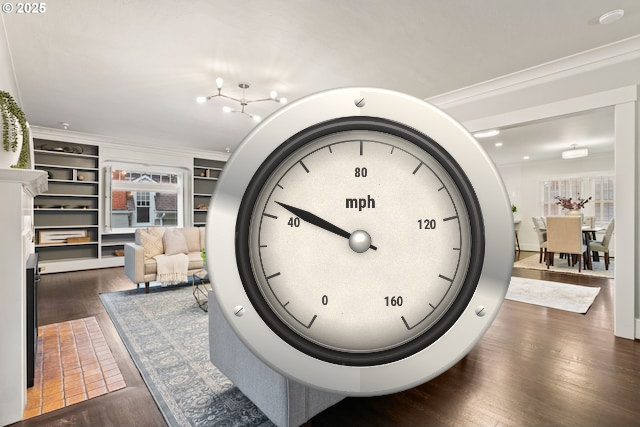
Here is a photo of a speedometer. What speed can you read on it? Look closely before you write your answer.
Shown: 45 mph
